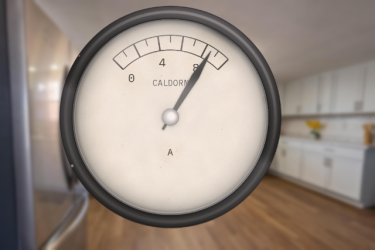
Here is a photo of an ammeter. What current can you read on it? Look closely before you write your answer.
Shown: 8.5 A
